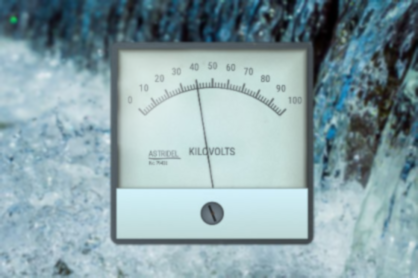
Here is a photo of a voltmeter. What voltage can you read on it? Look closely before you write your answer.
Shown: 40 kV
